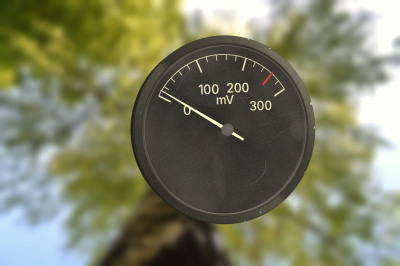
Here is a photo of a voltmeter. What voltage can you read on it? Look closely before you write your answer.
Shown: 10 mV
